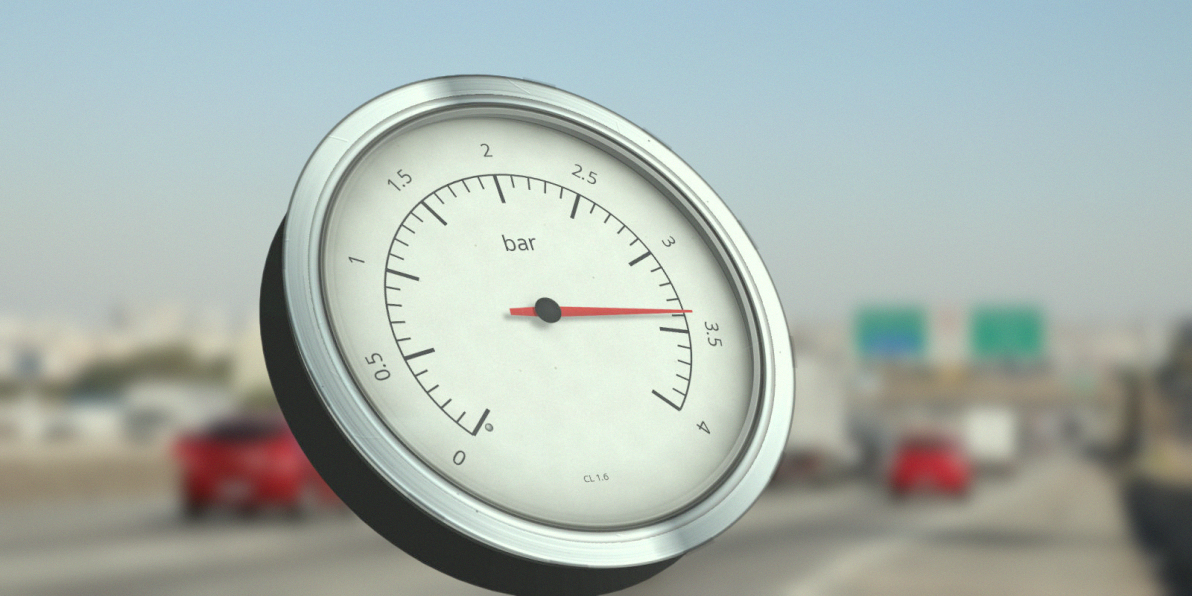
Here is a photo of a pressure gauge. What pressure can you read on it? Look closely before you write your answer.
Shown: 3.4 bar
